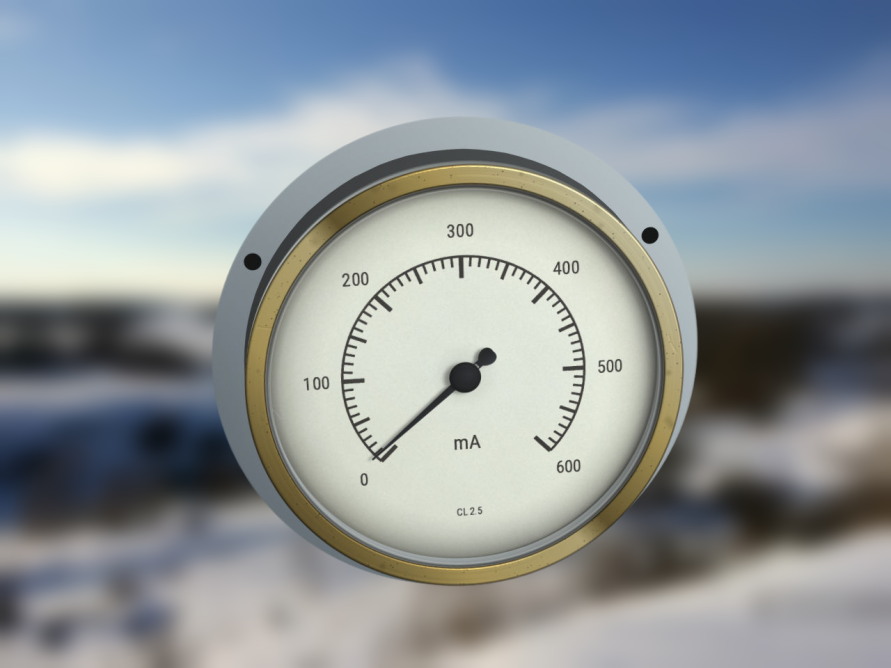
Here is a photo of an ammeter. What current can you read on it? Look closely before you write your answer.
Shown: 10 mA
